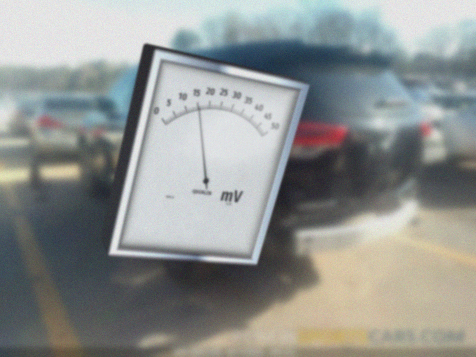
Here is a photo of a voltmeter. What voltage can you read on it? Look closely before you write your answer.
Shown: 15 mV
